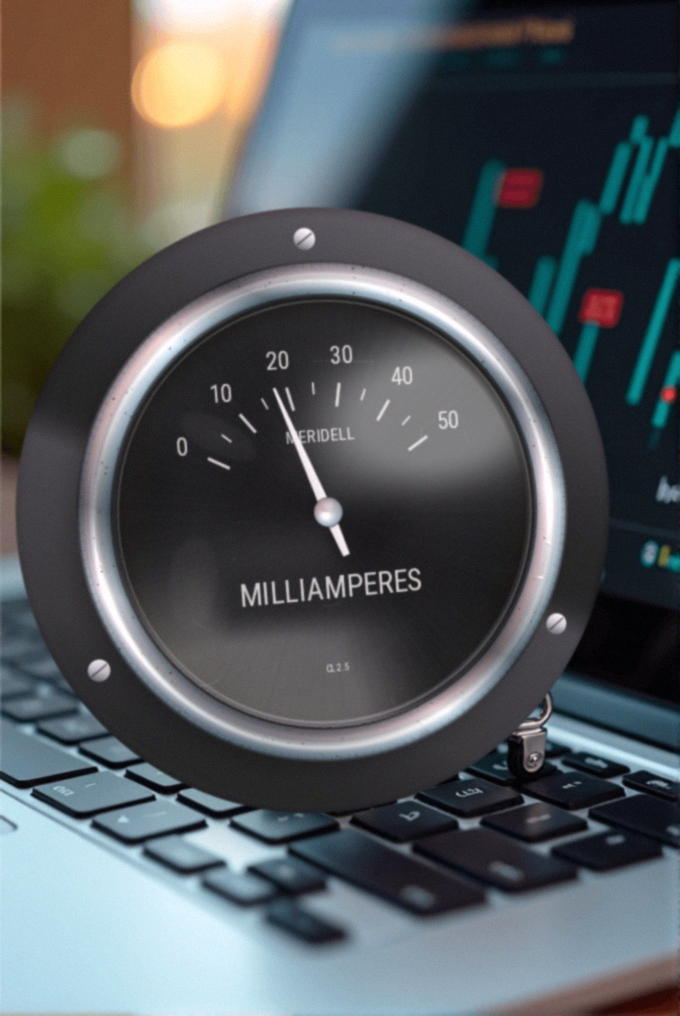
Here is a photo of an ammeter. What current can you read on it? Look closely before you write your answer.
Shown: 17.5 mA
